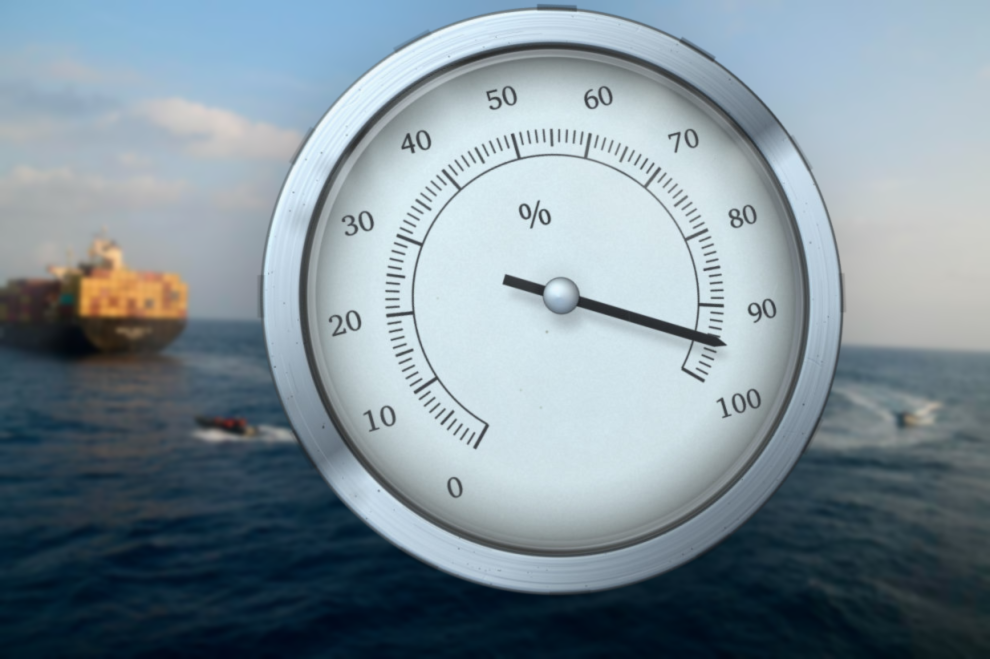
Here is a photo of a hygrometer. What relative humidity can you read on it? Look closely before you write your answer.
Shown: 95 %
